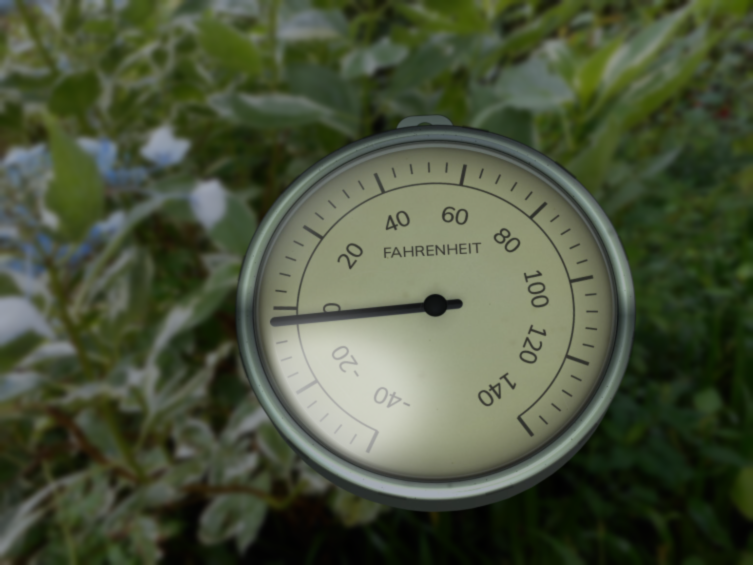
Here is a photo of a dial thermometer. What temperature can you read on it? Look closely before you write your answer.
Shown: -4 °F
